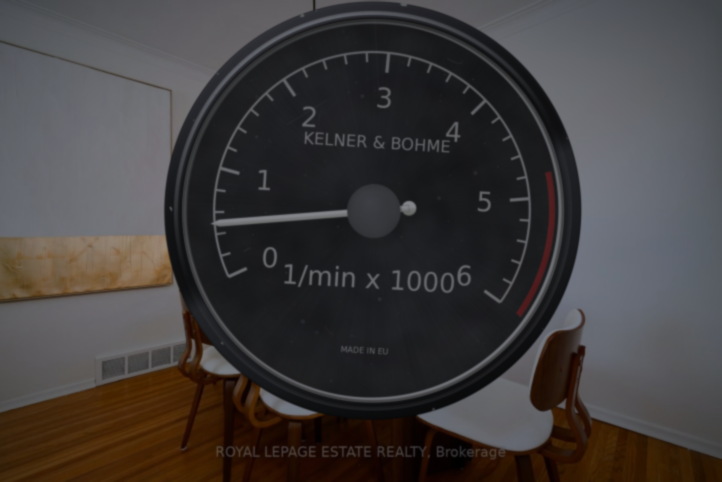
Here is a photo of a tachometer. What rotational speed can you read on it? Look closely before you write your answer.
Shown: 500 rpm
